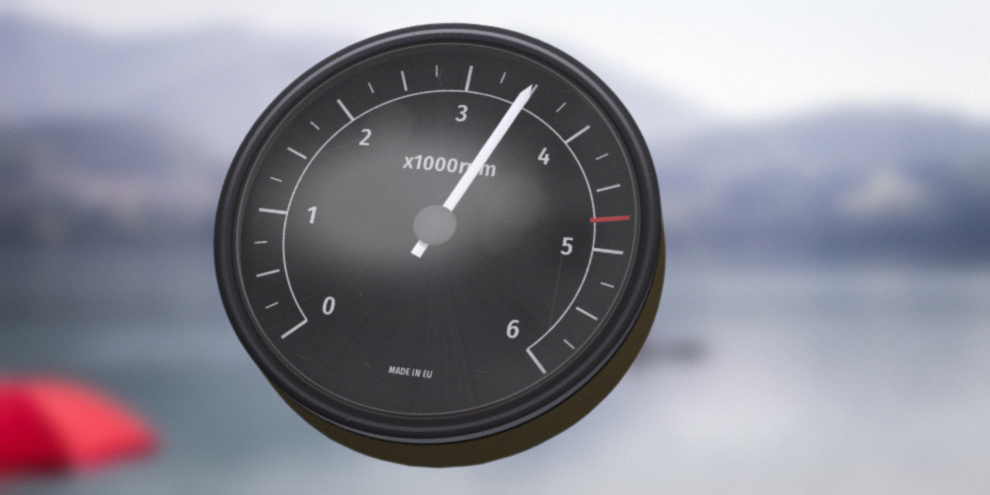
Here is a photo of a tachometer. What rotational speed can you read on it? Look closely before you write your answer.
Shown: 3500 rpm
